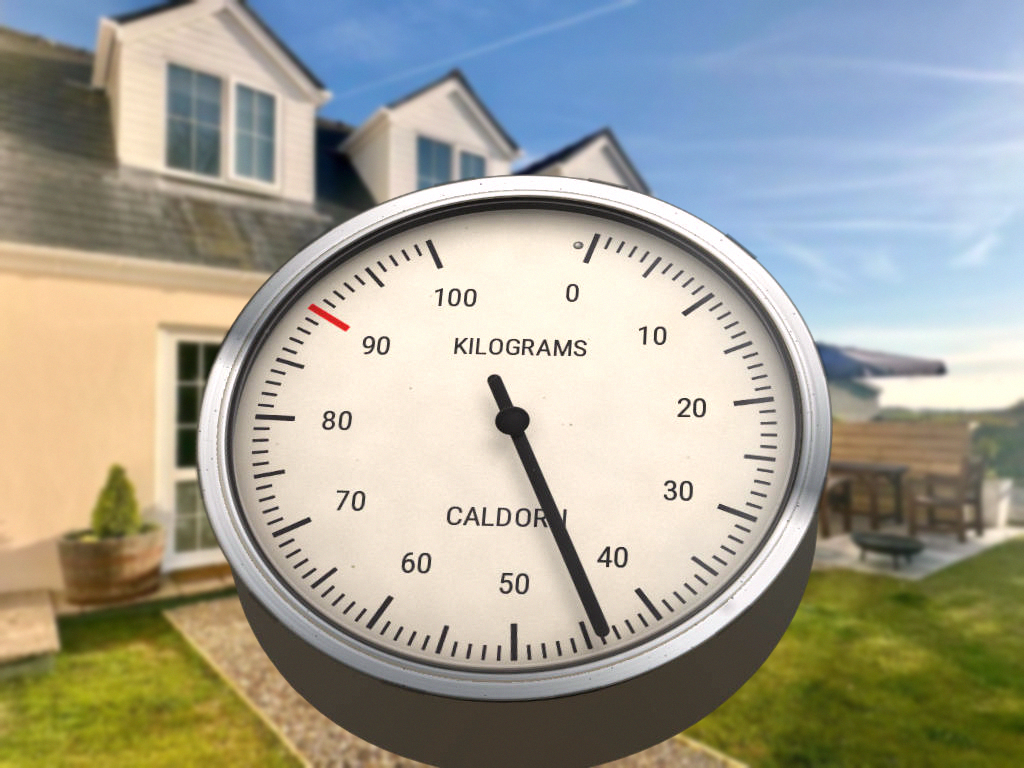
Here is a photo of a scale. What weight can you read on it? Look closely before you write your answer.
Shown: 44 kg
